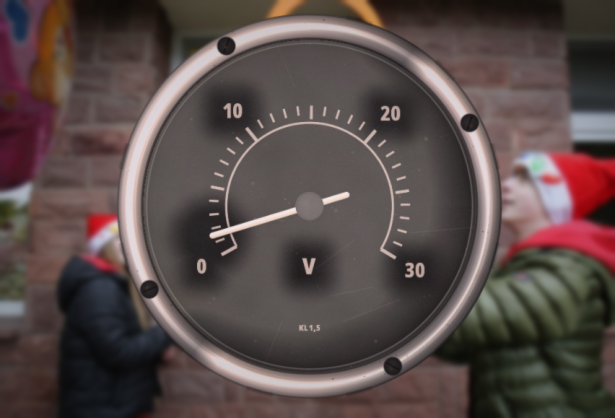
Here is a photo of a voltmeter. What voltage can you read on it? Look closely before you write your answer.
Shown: 1.5 V
